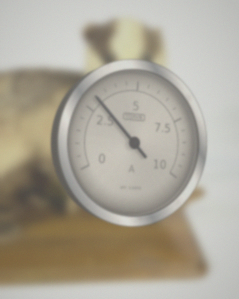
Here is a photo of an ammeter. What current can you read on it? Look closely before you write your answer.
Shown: 3 A
